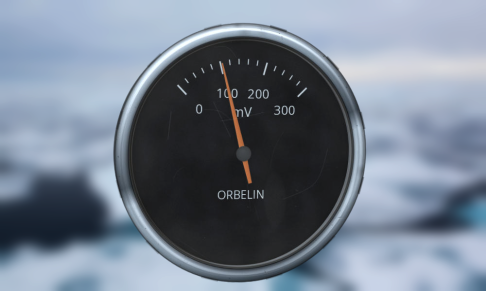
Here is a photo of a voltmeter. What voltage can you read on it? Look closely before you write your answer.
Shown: 100 mV
